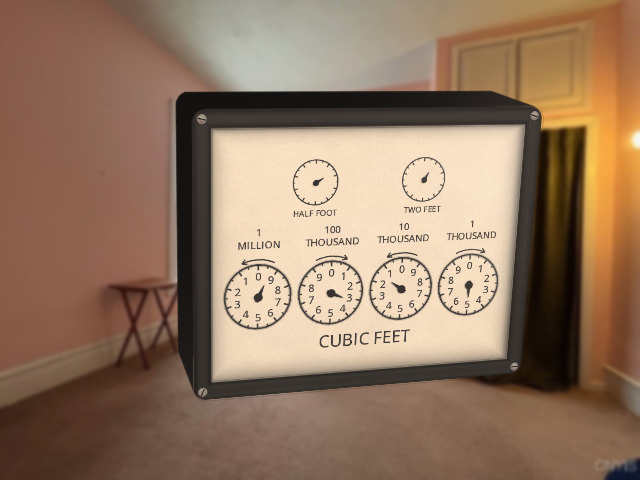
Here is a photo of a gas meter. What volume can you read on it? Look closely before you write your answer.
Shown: 931500 ft³
